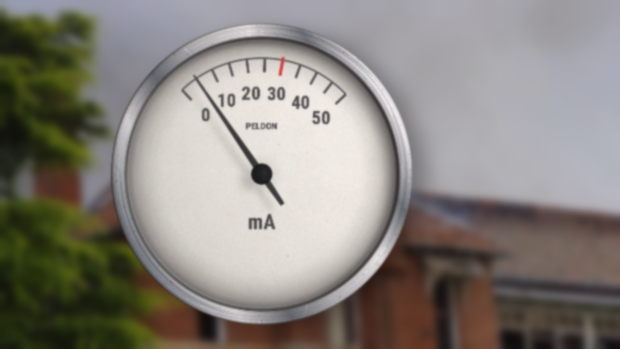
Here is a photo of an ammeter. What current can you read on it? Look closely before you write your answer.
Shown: 5 mA
